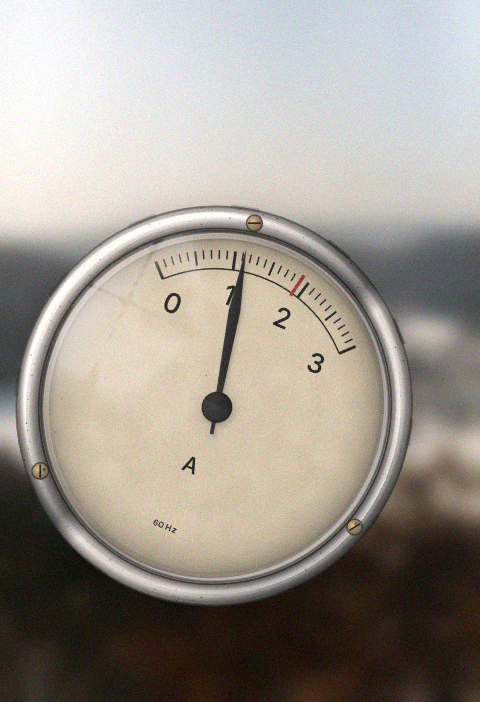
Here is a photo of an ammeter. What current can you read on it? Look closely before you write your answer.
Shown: 1.1 A
